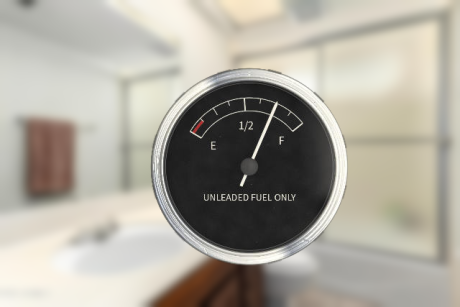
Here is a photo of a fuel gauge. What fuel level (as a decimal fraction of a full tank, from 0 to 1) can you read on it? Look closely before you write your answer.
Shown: 0.75
